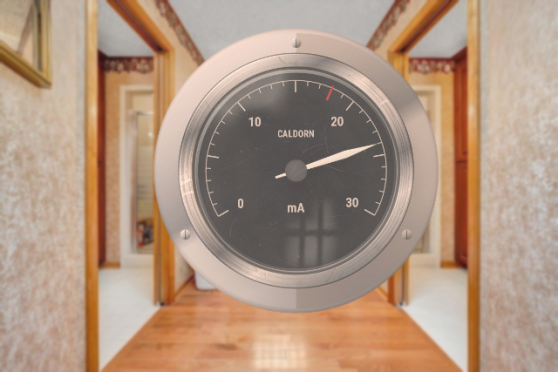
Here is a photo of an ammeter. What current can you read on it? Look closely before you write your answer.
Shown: 24 mA
